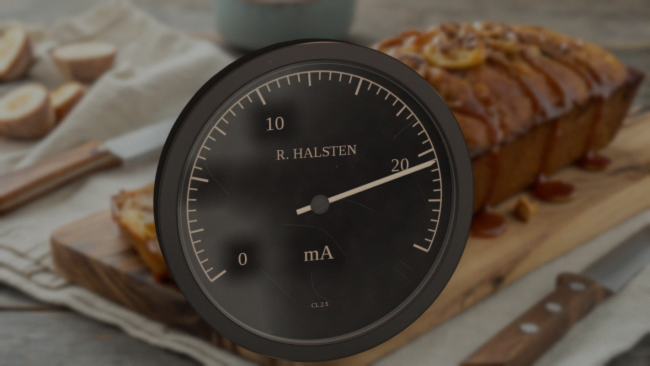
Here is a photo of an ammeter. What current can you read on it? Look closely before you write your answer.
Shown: 20.5 mA
